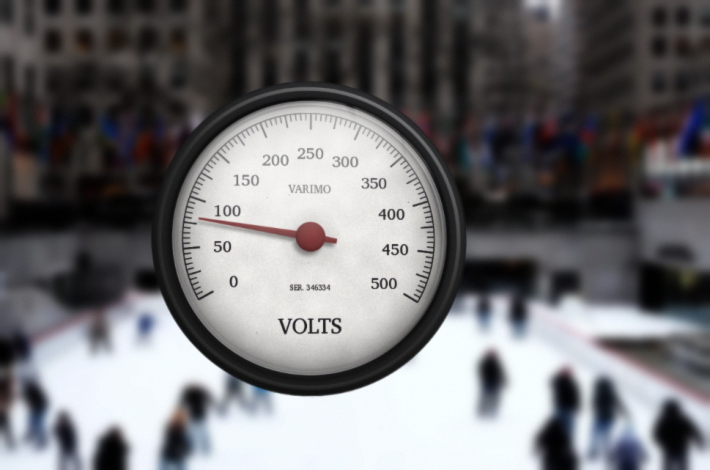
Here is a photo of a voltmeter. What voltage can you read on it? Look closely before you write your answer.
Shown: 80 V
